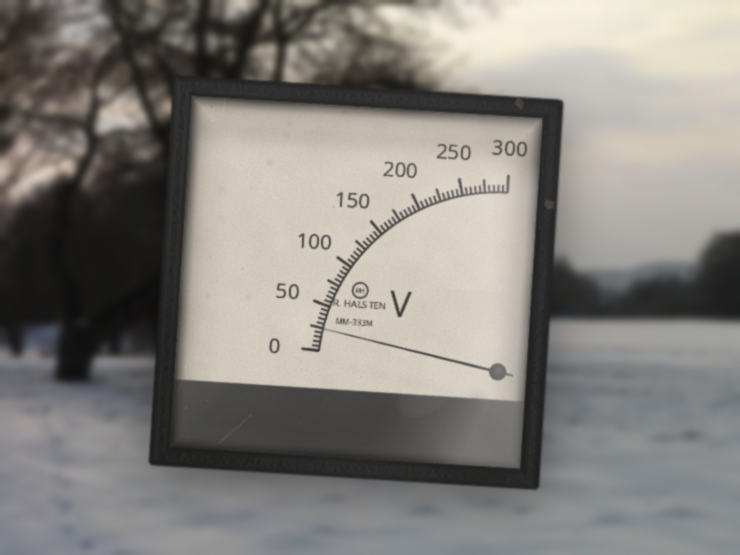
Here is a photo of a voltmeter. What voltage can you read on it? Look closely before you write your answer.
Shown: 25 V
